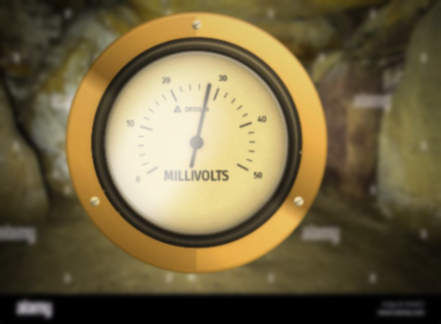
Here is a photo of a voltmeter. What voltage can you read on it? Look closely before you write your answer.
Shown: 28 mV
